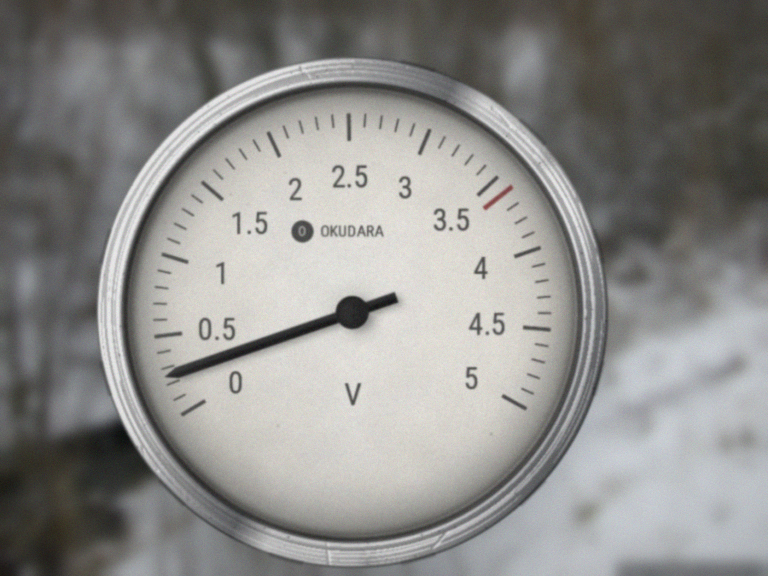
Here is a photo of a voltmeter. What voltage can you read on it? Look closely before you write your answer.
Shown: 0.25 V
